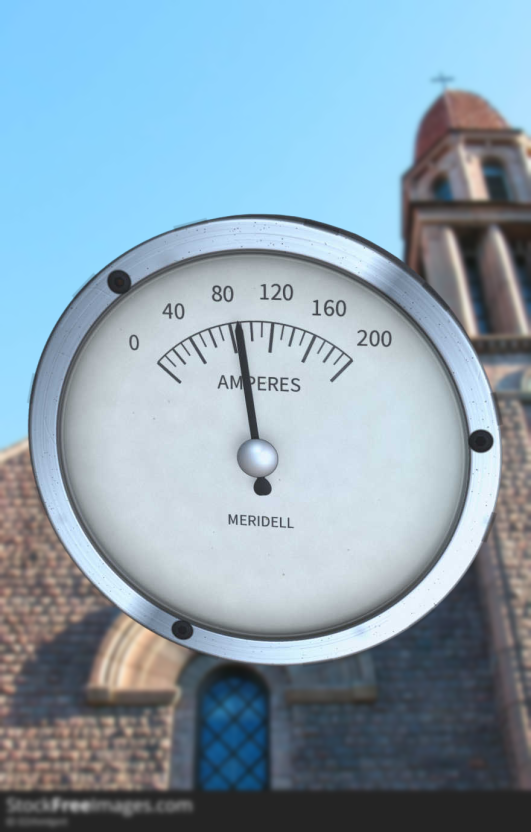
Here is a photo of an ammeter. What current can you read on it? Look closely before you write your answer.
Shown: 90 A
